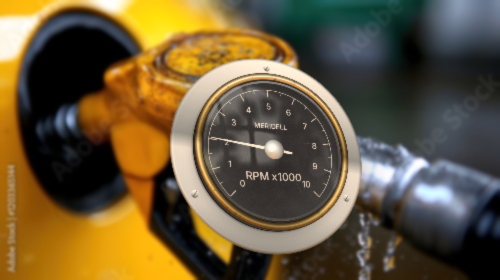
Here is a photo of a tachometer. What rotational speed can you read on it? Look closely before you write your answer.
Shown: 2000 rpm
